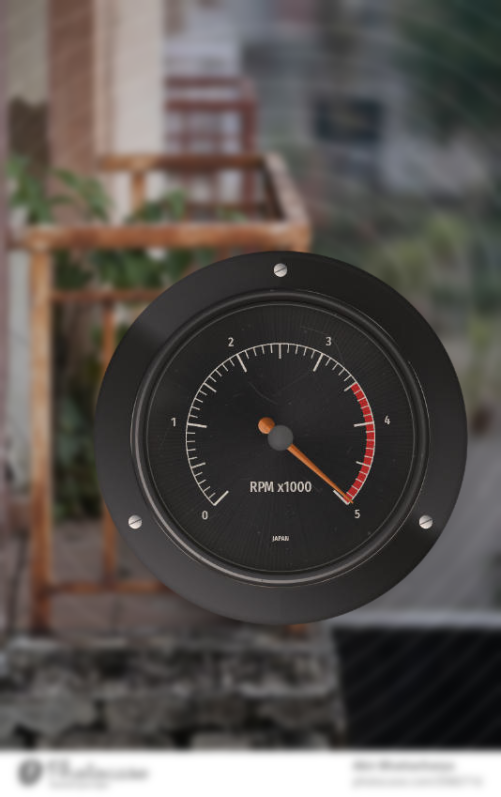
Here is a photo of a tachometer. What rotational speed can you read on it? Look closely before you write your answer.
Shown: 4950 rpm
